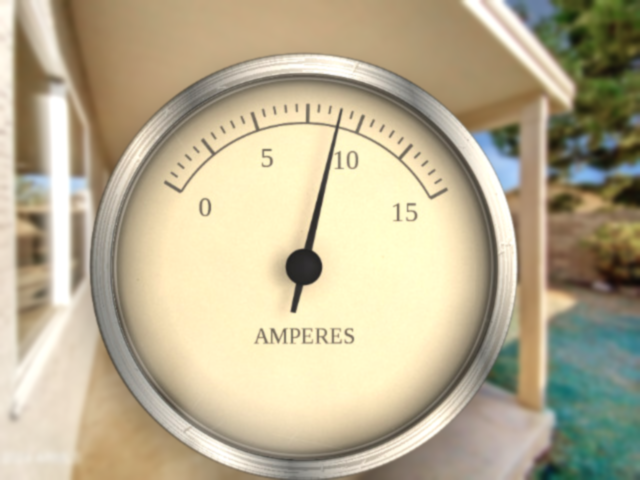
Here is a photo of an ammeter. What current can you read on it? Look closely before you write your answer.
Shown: 9 A
